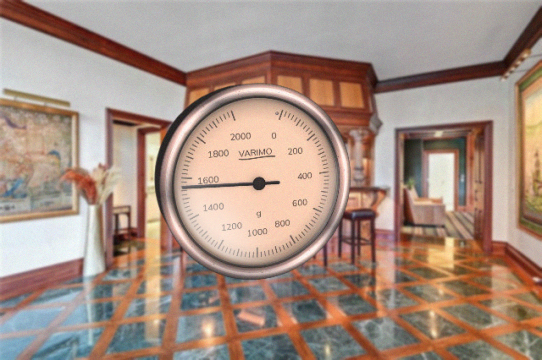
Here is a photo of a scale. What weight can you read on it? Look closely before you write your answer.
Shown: 1560 g
